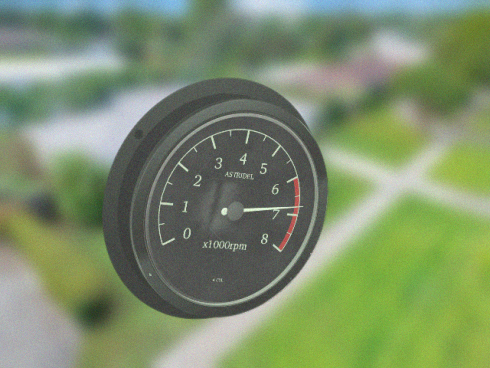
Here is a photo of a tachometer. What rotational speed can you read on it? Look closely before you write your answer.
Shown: 6750 rpm
